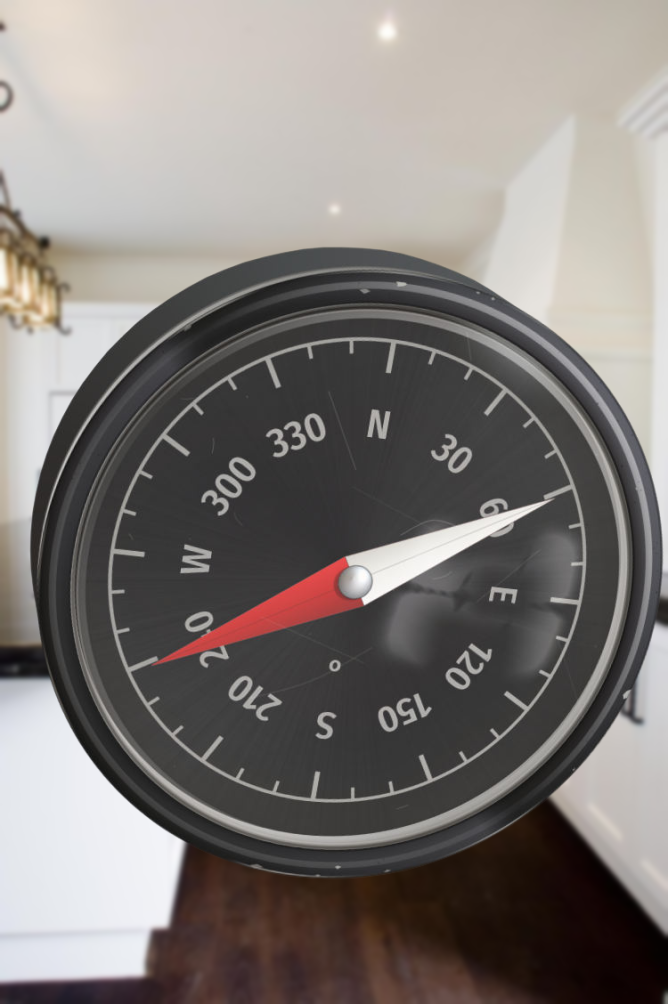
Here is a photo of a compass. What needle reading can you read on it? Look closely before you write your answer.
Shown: 240 °
